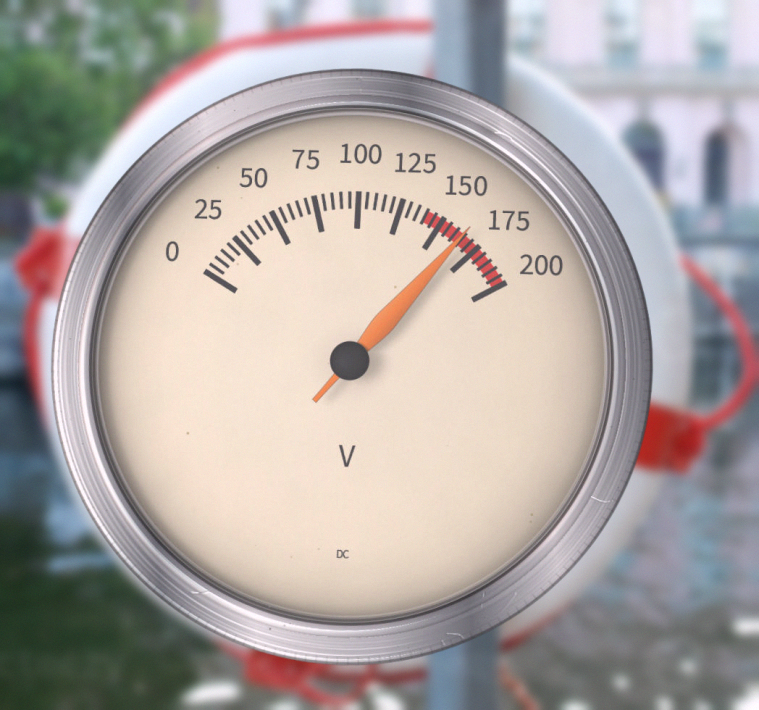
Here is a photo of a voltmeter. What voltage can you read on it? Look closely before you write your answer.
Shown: 165 V
